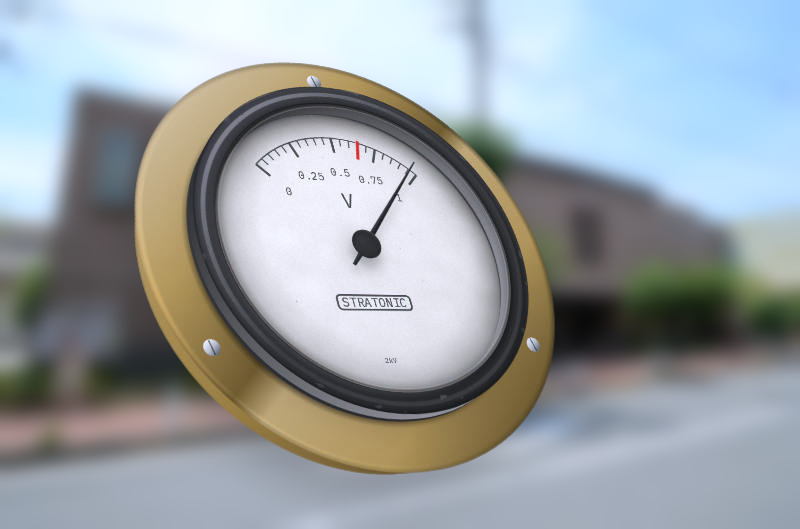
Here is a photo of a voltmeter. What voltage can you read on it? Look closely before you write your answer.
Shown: 0.95 V
